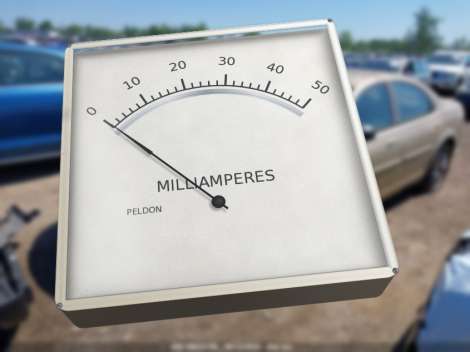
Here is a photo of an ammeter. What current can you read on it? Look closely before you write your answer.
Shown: 0 mA
